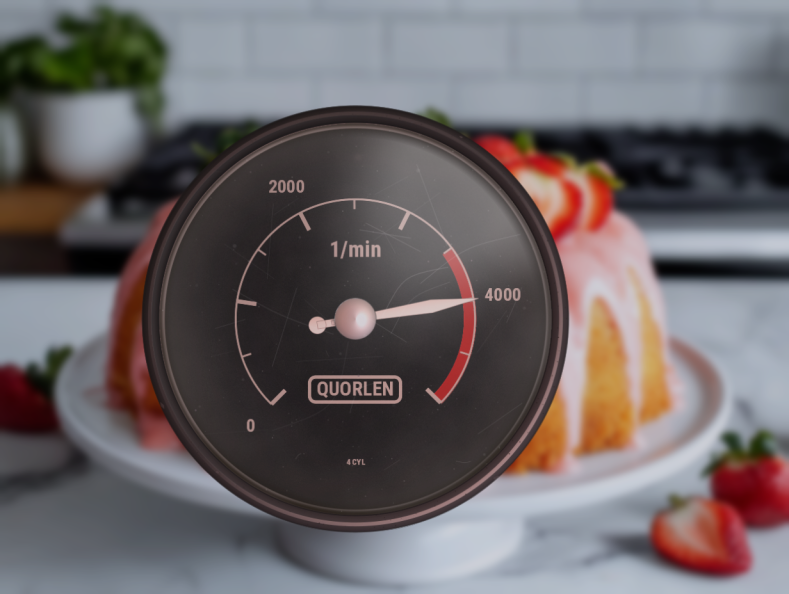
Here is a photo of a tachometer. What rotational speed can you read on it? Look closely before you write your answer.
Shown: 4000 rpm
